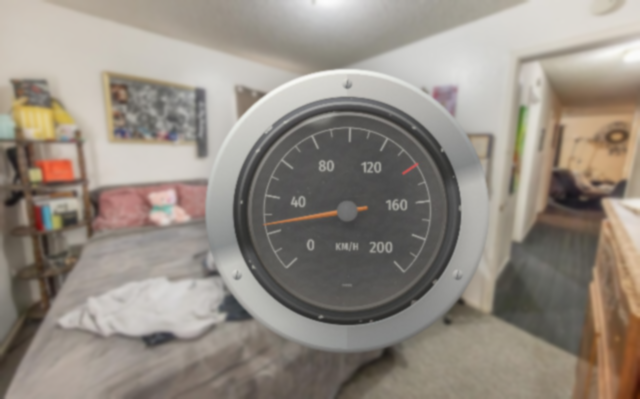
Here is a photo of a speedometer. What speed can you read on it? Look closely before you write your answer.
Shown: 25 km/h
